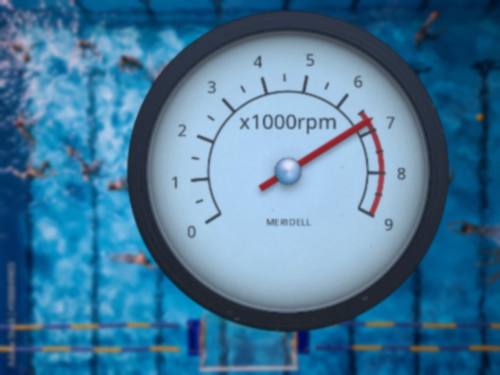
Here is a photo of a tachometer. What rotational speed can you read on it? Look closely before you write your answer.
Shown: 6750 rpm
